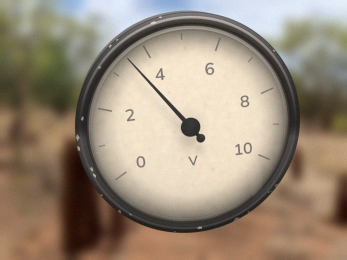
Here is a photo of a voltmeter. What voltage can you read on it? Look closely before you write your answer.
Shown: 3.5 V
